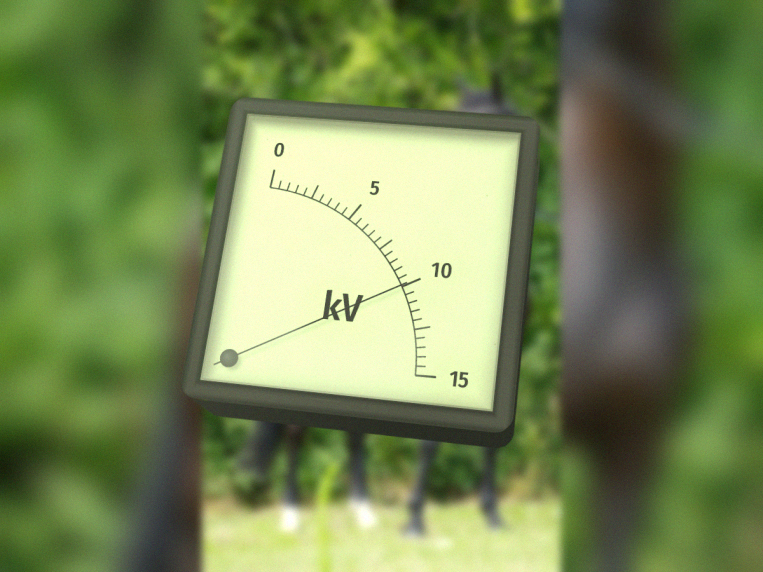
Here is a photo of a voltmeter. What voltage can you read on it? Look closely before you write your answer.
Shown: 10 kV
